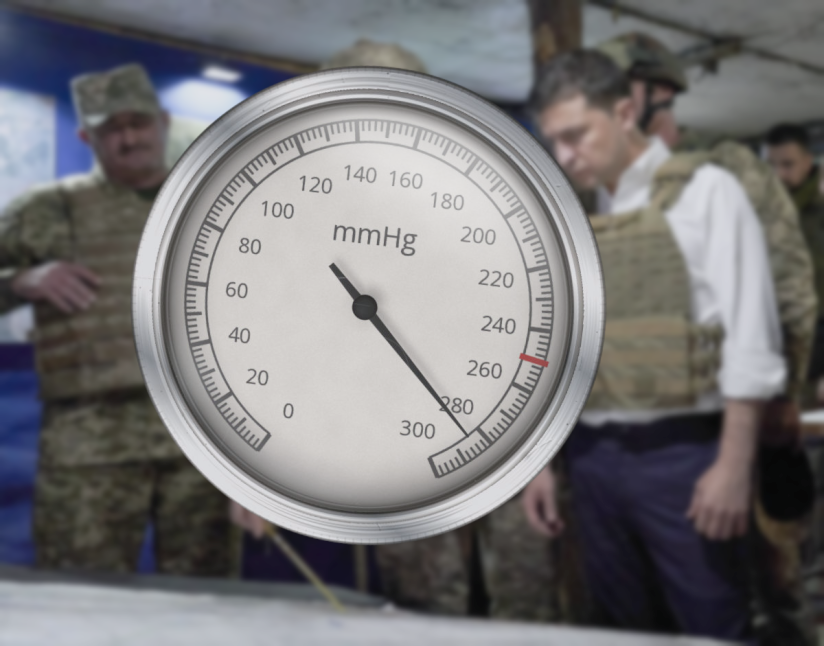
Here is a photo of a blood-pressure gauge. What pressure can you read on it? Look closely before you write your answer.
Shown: 284 mmHg
